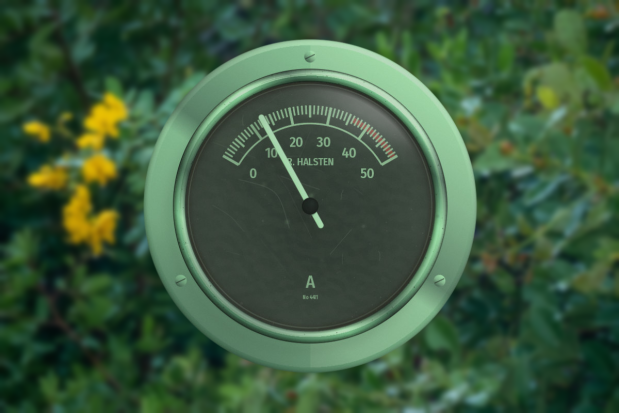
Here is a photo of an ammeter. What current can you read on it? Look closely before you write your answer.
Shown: 13 A
